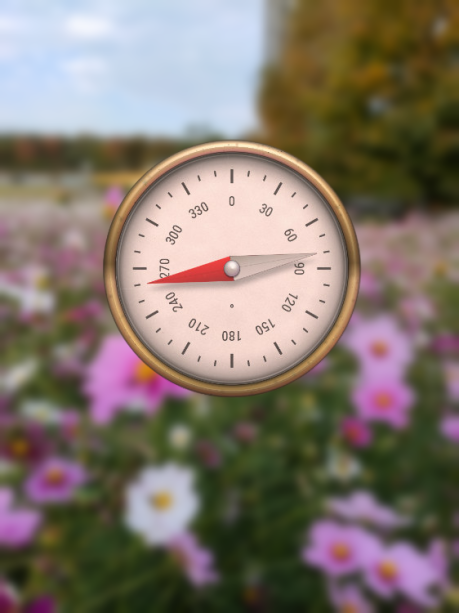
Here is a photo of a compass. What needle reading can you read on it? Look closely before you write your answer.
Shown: 260 °
